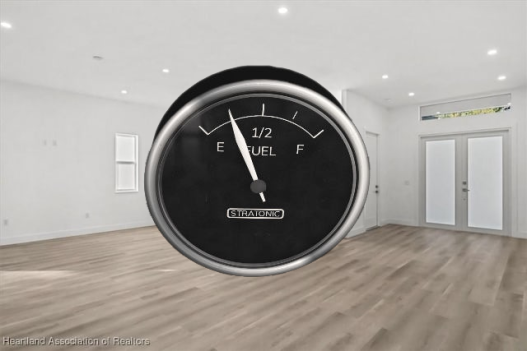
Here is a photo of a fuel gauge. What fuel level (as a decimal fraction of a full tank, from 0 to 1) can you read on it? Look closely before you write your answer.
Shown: 0.25
